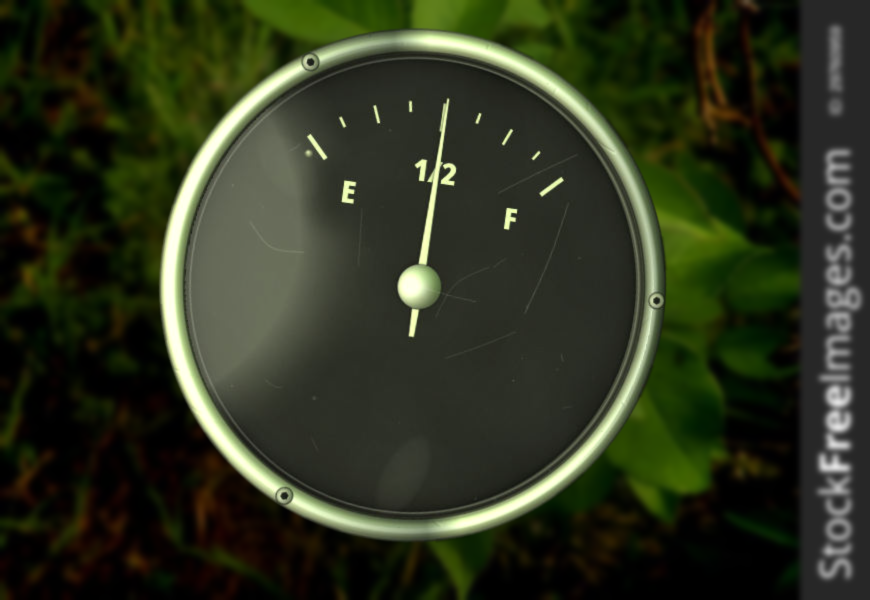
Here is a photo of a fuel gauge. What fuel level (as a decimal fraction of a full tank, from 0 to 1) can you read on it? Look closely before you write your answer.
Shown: 0.5
